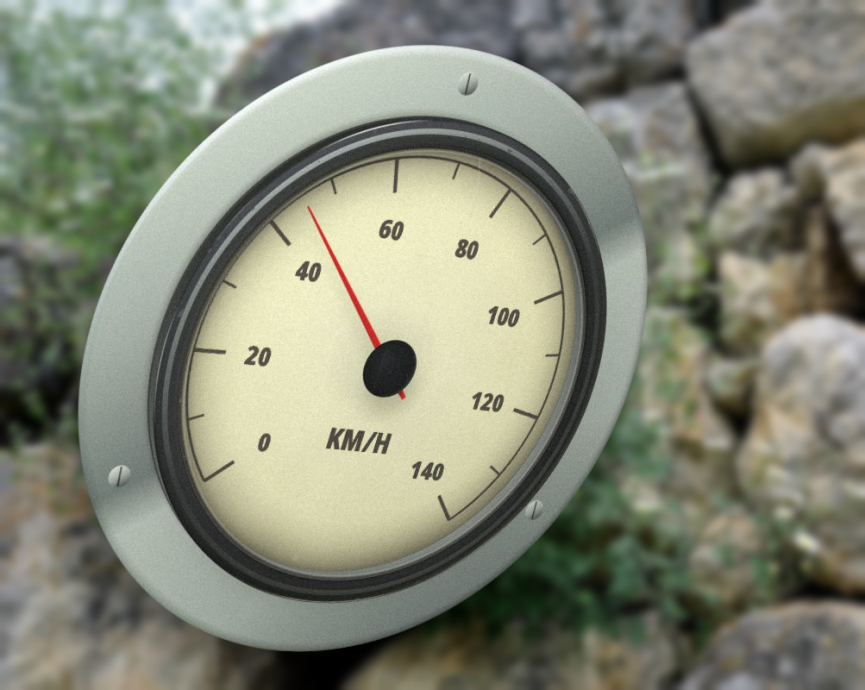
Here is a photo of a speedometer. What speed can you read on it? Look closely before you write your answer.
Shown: 45 km/h
